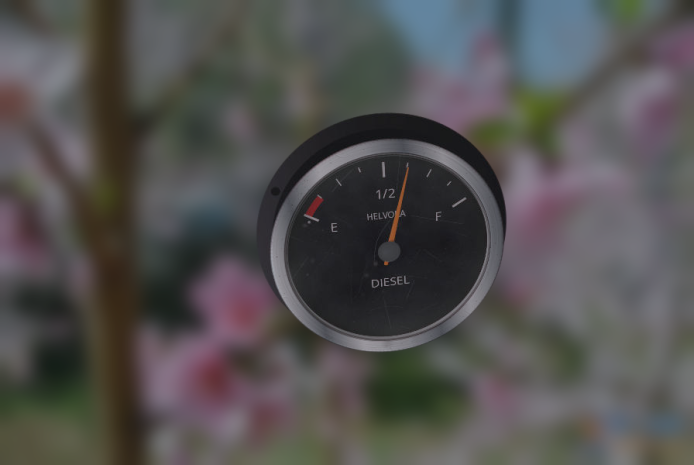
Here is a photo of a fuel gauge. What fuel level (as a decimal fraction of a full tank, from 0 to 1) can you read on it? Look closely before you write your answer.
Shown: 0.625
